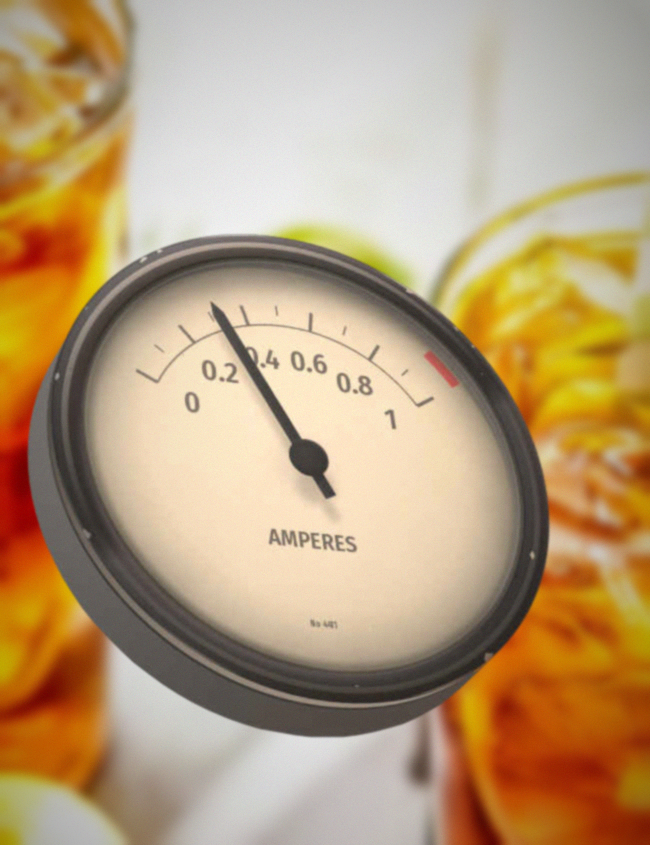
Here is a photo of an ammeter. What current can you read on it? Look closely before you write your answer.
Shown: 0.3 A
